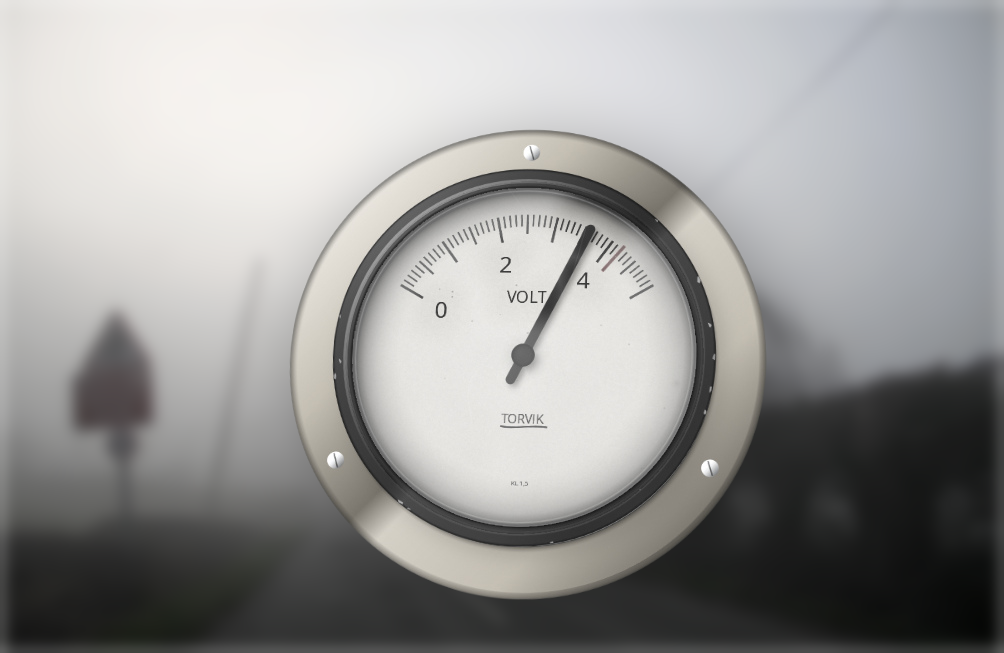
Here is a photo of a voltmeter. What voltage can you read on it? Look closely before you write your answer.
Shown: 3.6 V
